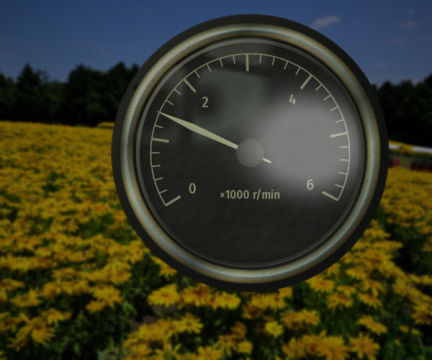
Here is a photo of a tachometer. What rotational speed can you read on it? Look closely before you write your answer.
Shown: 1400 rpm
